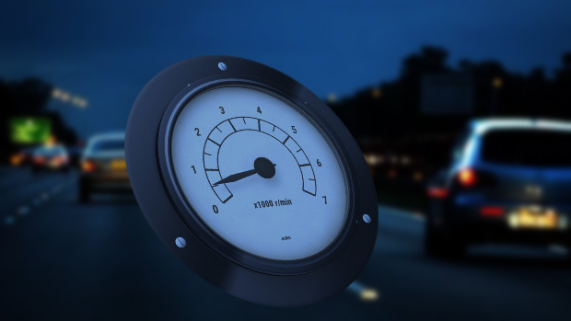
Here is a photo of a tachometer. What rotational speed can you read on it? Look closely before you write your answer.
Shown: 500 rpm
